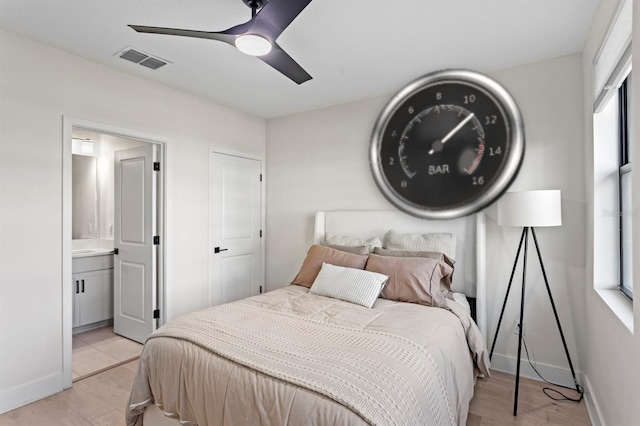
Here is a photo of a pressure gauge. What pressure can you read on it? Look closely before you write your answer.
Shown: 11 bar
